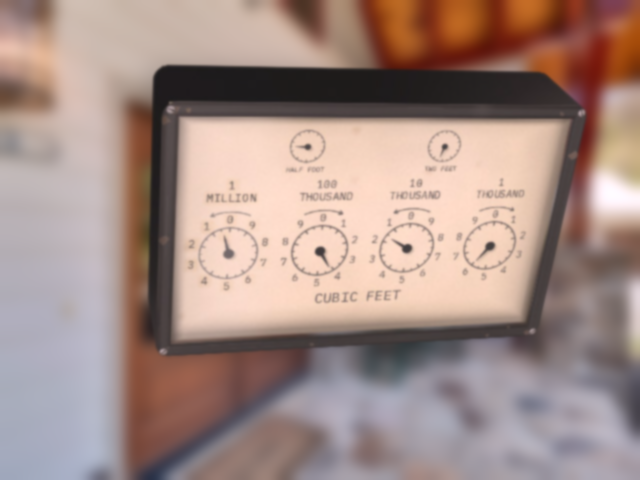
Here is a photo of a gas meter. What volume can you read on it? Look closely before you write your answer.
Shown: 41600 ft³
